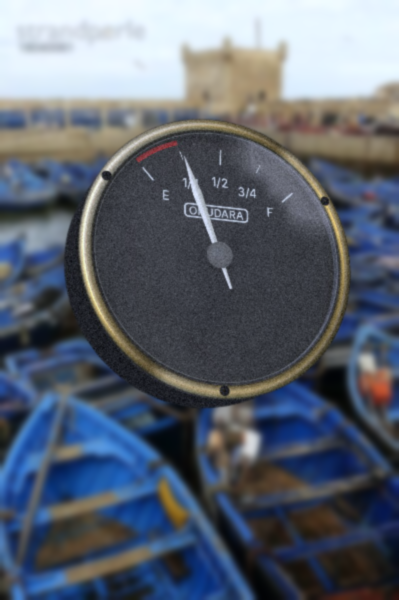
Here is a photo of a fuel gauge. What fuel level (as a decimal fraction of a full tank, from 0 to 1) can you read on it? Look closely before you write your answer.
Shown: 0.25
